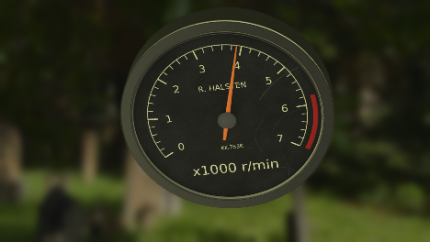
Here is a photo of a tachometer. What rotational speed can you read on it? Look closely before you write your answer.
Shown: 3900 rpm
